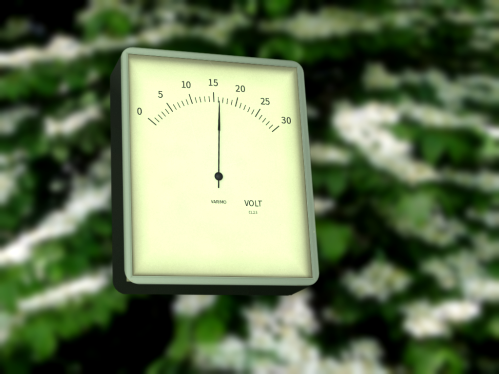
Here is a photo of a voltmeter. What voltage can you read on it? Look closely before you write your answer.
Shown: 16 V
